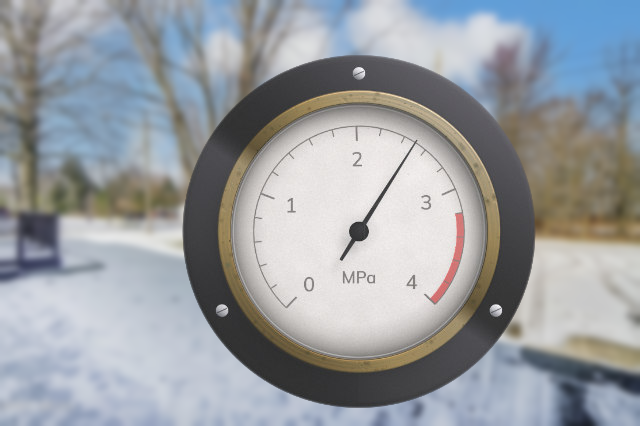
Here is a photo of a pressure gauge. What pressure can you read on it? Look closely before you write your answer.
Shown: 2.5 MPa
